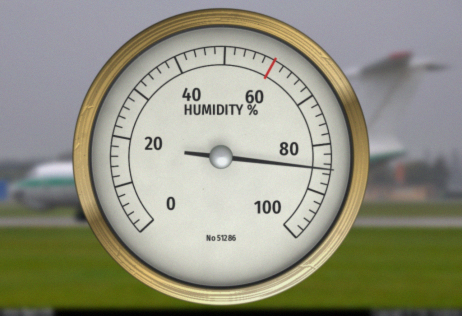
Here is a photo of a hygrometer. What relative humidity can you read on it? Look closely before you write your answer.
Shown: 85 %
